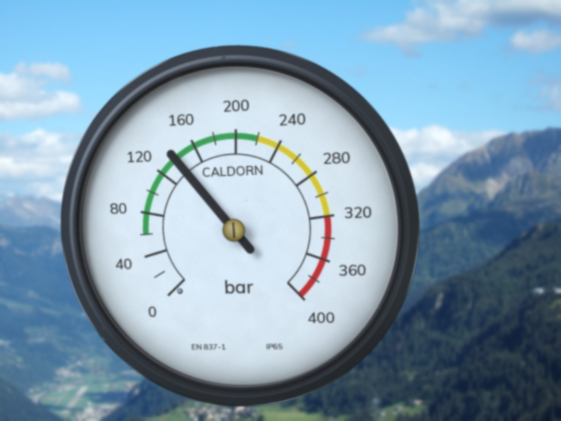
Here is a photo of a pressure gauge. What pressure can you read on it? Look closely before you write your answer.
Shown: 140 bar
